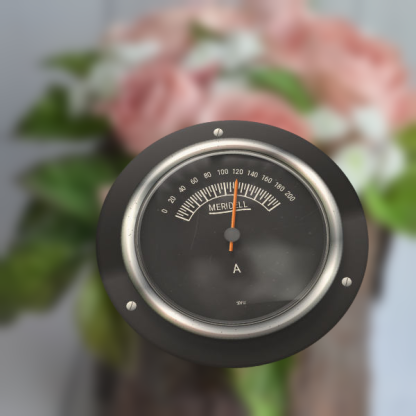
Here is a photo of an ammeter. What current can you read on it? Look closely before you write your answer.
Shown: 120 A
